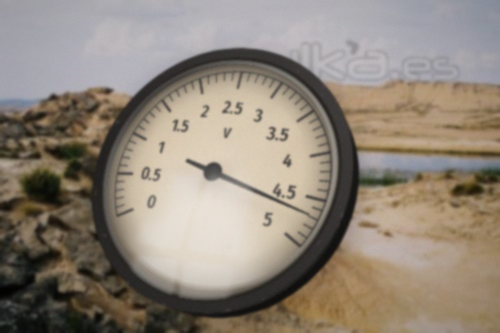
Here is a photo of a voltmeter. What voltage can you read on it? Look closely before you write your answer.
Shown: 4.7 V
